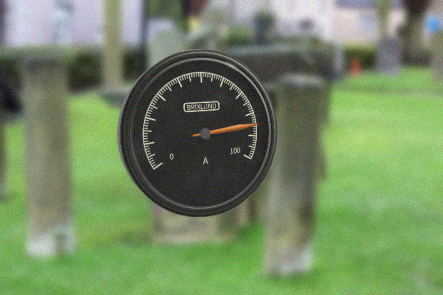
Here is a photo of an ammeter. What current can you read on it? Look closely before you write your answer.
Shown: 85 A
